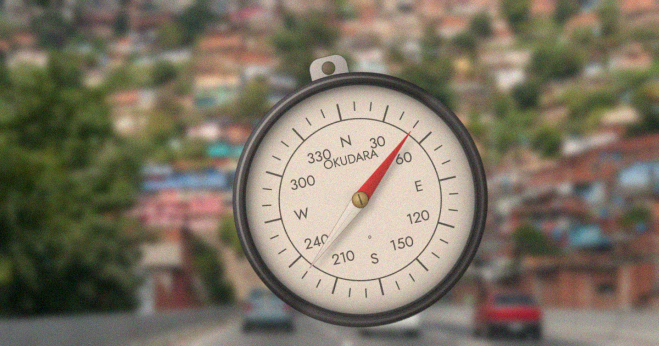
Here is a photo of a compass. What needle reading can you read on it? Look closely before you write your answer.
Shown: 50 °
